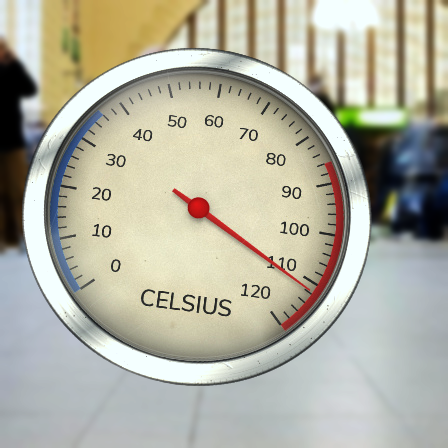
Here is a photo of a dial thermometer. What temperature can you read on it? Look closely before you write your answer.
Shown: 112 °C
